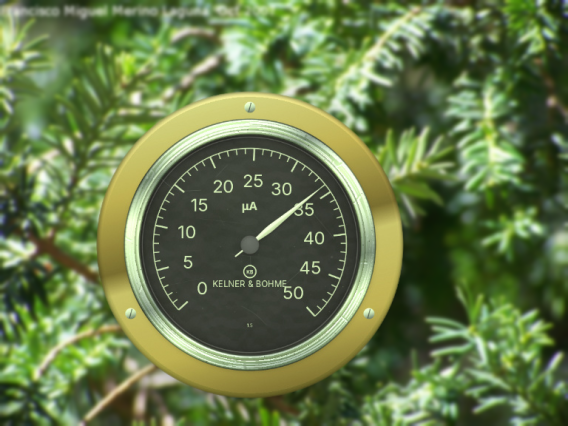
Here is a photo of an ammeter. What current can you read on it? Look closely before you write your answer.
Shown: 34 µA
